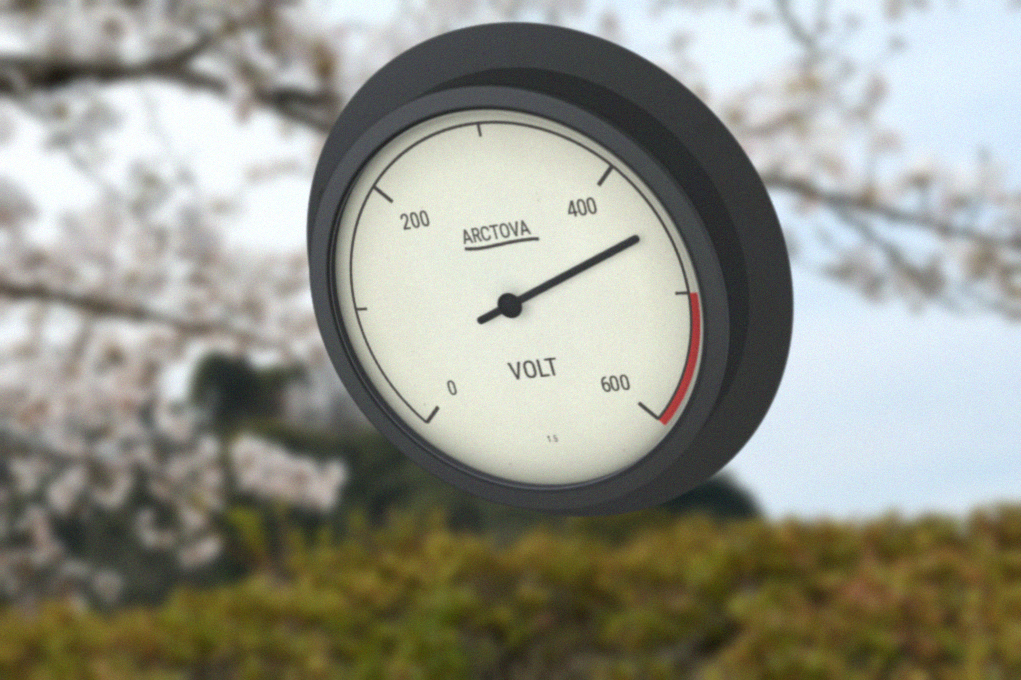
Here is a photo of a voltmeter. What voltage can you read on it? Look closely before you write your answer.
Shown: 450 V
